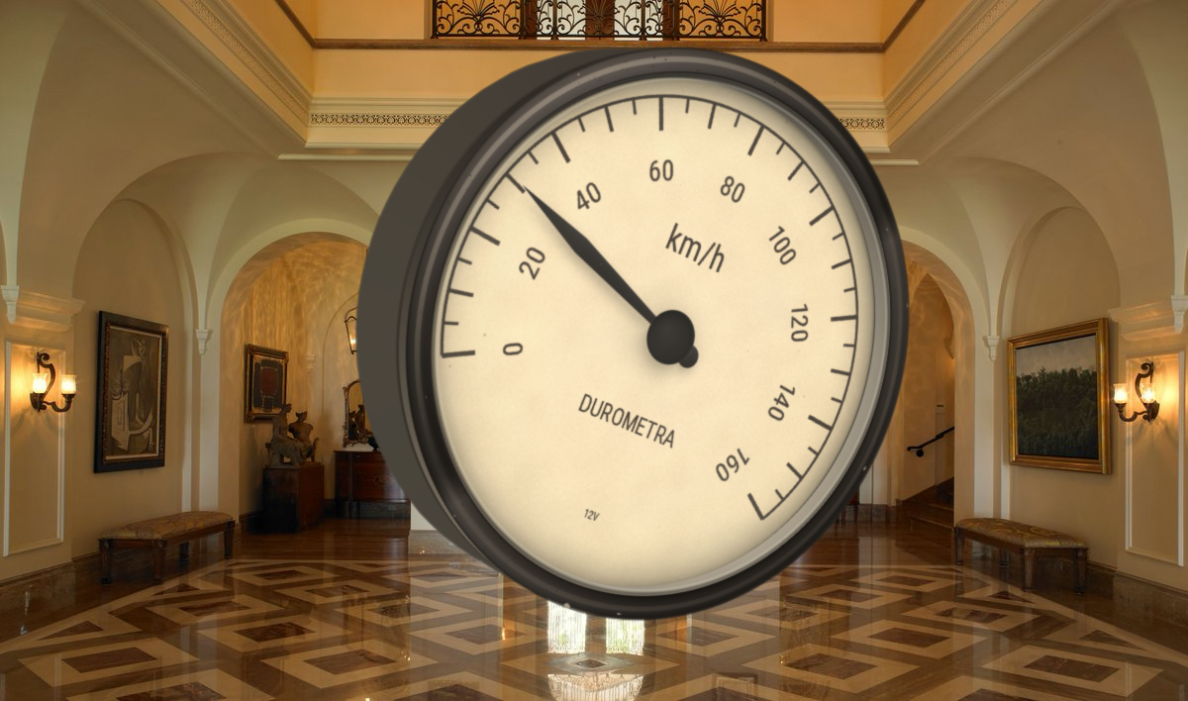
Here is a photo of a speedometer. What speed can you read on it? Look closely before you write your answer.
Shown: 30 km/h
